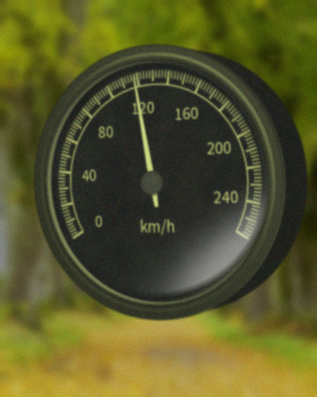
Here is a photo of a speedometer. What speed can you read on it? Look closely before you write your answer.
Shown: 120 km/h
